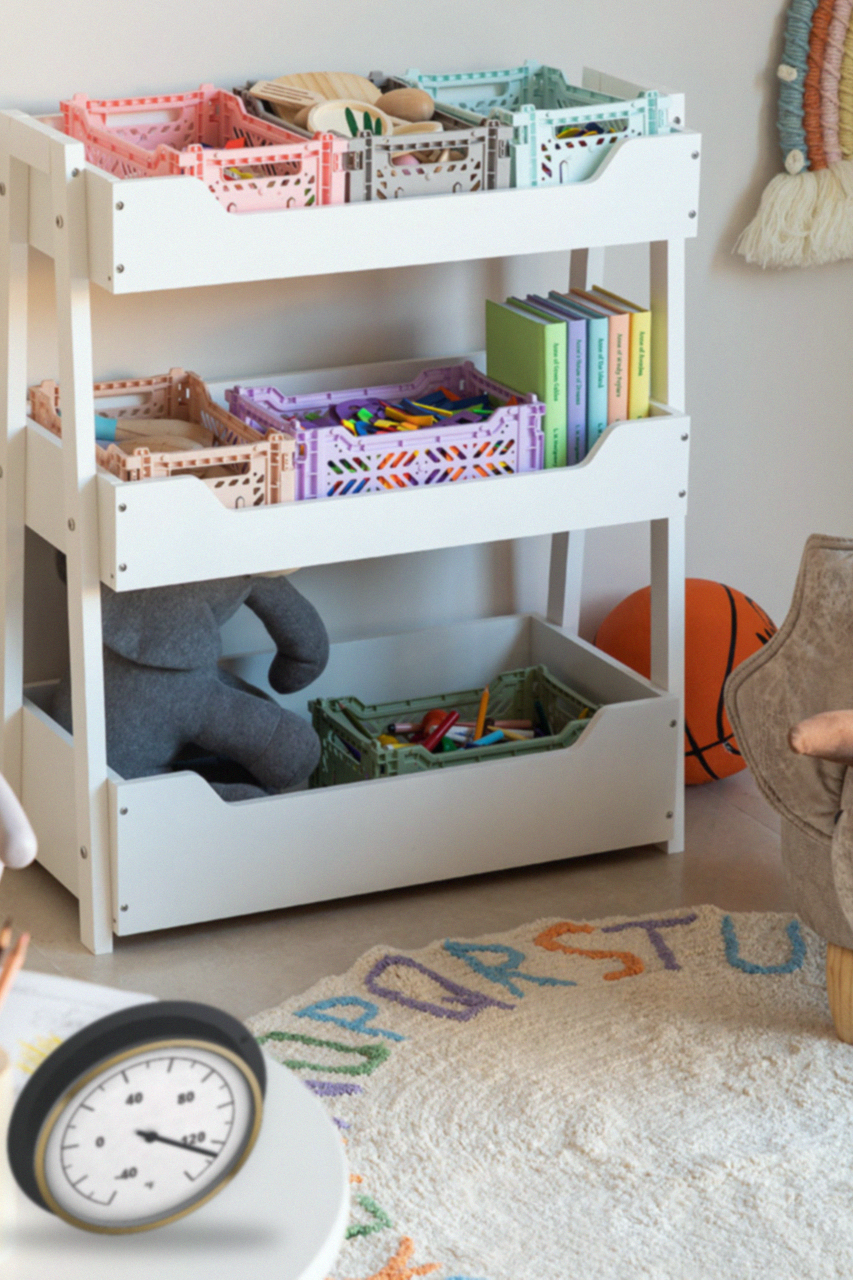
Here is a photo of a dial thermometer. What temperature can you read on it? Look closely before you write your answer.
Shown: 125 °F
